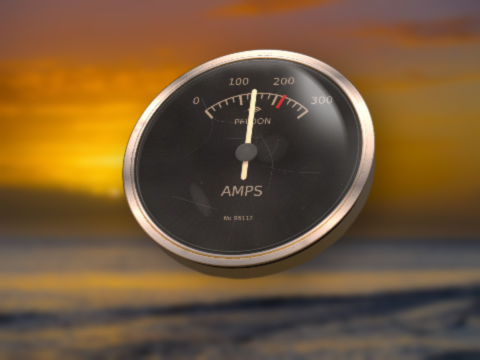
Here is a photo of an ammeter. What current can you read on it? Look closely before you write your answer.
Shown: 140 A
